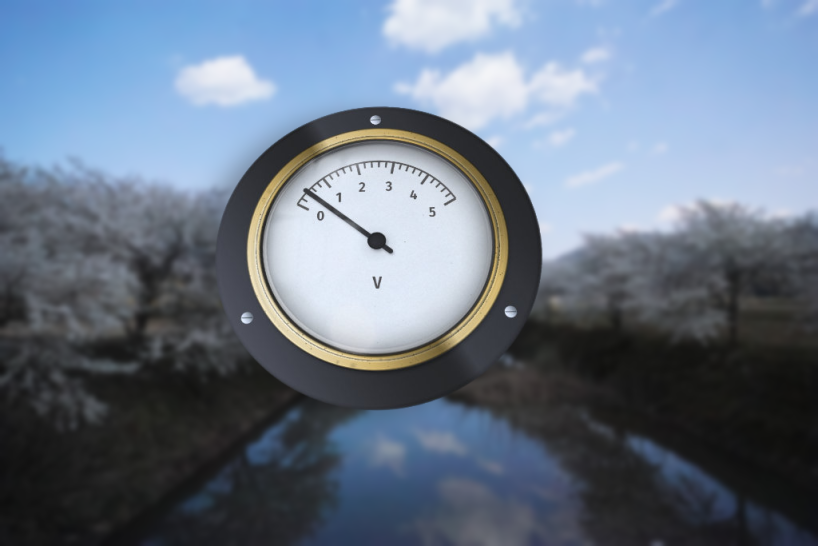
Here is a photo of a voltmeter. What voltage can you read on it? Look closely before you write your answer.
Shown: 0.4 V
